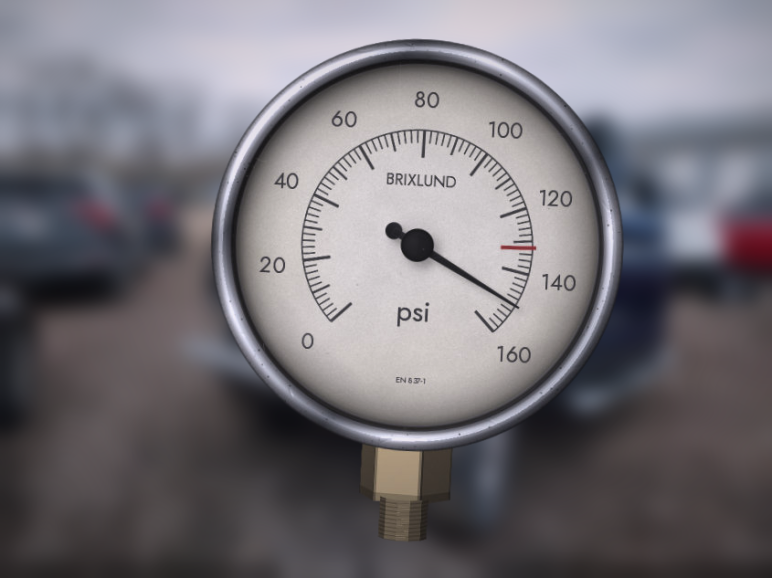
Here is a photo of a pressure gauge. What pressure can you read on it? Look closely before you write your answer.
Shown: 150 psi
